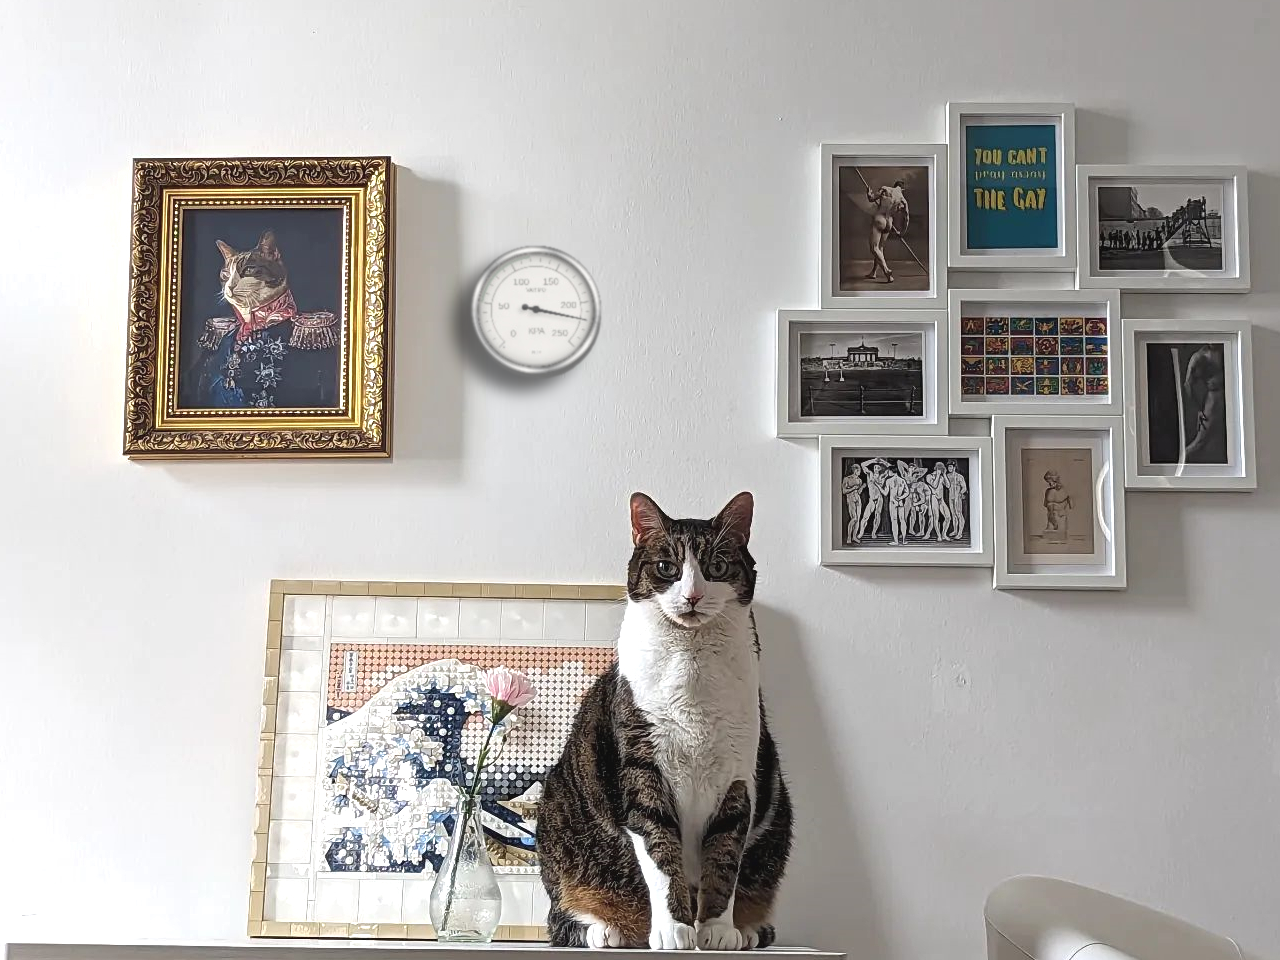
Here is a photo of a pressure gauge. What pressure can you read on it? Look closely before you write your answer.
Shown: 220 kPa
